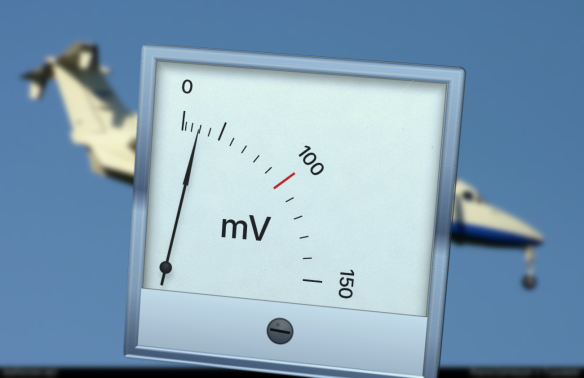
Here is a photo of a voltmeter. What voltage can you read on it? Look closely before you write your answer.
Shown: 30 mV
